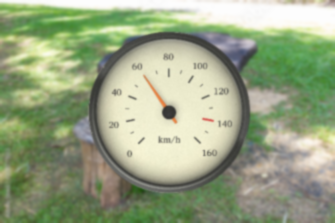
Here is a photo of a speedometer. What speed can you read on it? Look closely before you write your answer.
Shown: 60 km/h
